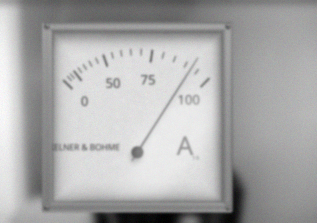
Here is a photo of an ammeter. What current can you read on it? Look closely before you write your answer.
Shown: 92.5 A
